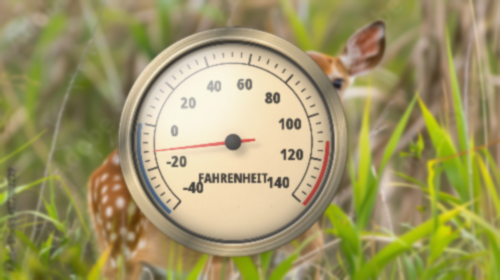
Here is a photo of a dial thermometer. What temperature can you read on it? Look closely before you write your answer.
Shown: -12 °F
